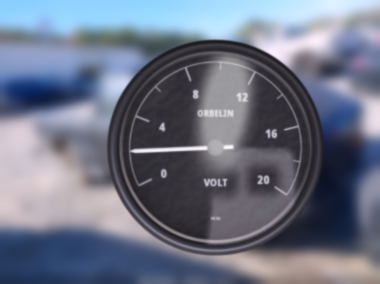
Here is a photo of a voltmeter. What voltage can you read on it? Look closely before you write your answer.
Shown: 2 V
